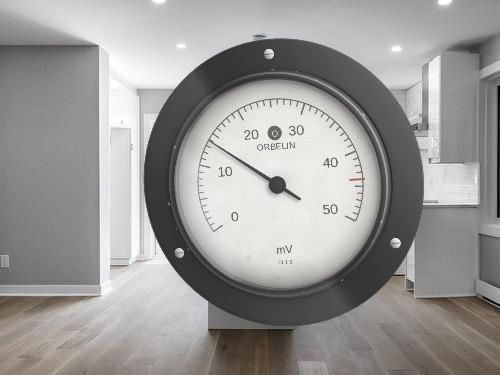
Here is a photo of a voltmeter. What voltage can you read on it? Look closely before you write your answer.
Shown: 14 mV
